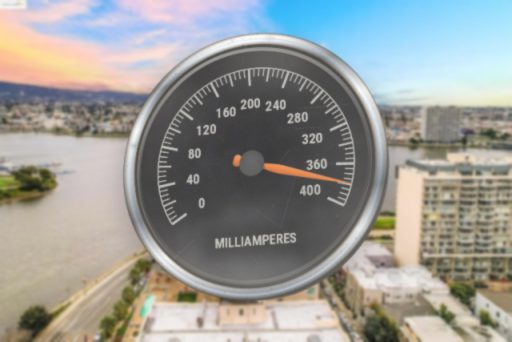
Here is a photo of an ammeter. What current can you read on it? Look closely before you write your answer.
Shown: 380 mA
